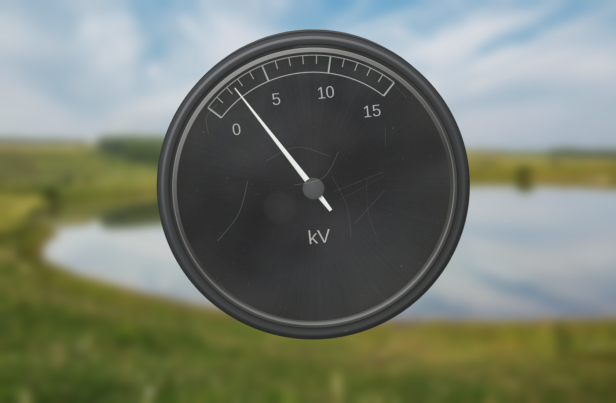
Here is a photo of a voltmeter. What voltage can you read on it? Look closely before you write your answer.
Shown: 2.5 kV
